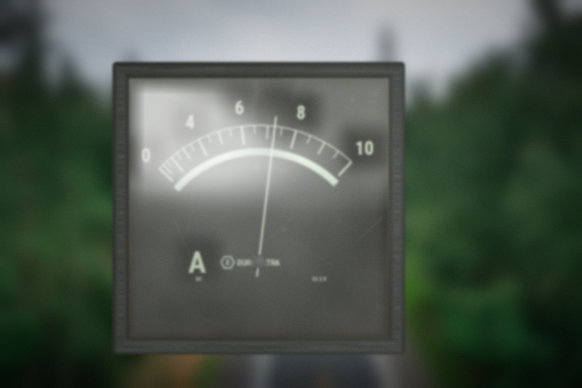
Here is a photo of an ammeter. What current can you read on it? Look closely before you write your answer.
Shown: 7.25 A
